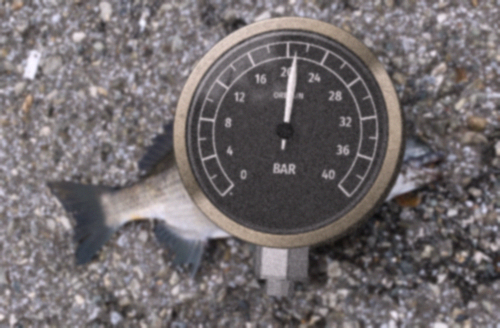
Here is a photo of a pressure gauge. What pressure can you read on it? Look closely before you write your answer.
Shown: 21 bar
